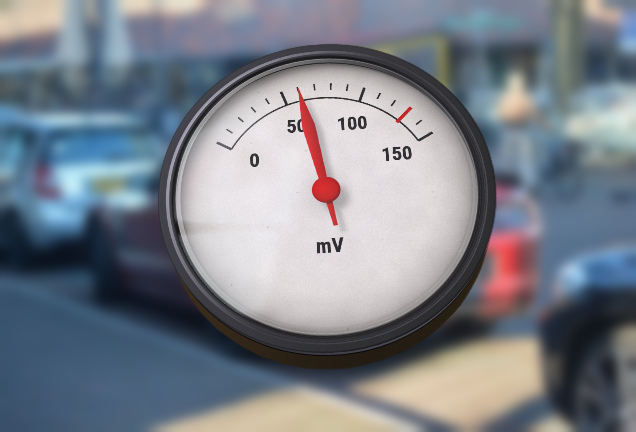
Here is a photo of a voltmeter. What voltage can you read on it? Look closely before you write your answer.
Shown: 60 mV
